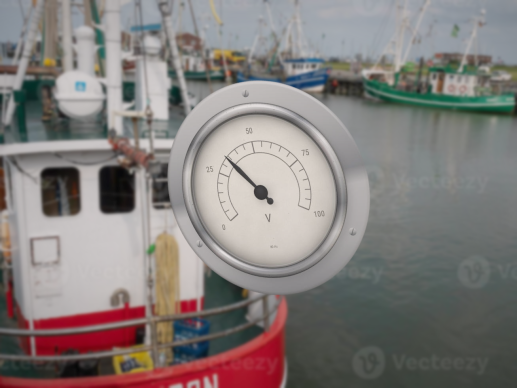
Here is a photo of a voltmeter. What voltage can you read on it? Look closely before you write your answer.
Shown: 35 V
